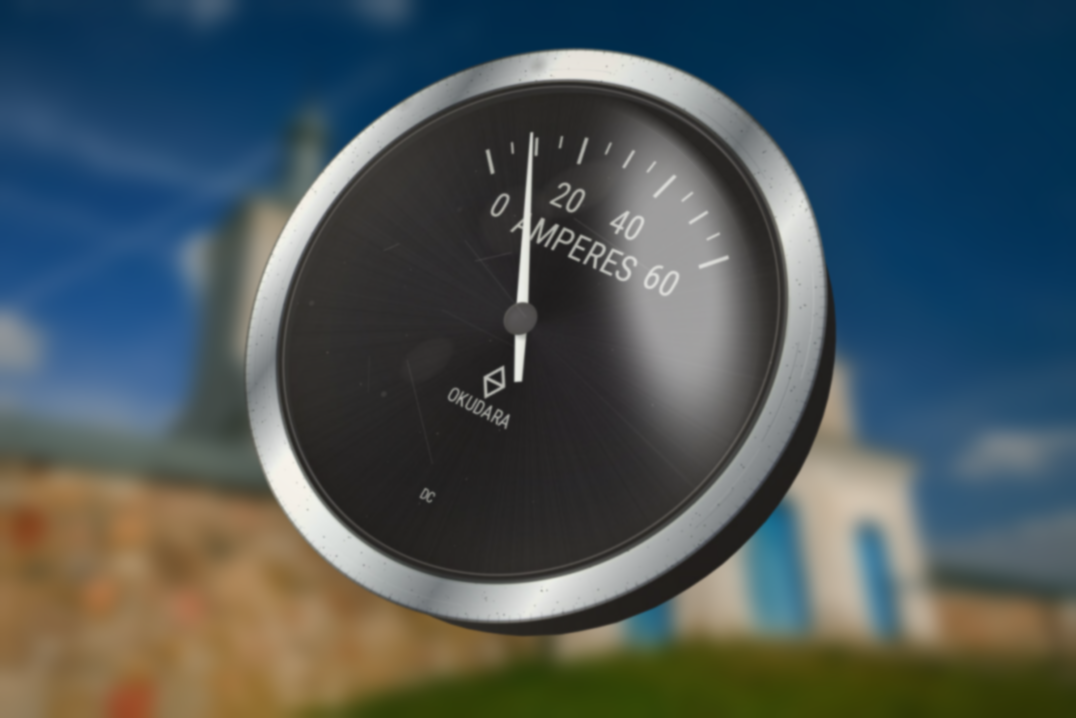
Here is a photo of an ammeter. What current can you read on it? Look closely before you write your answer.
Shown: 10 A
